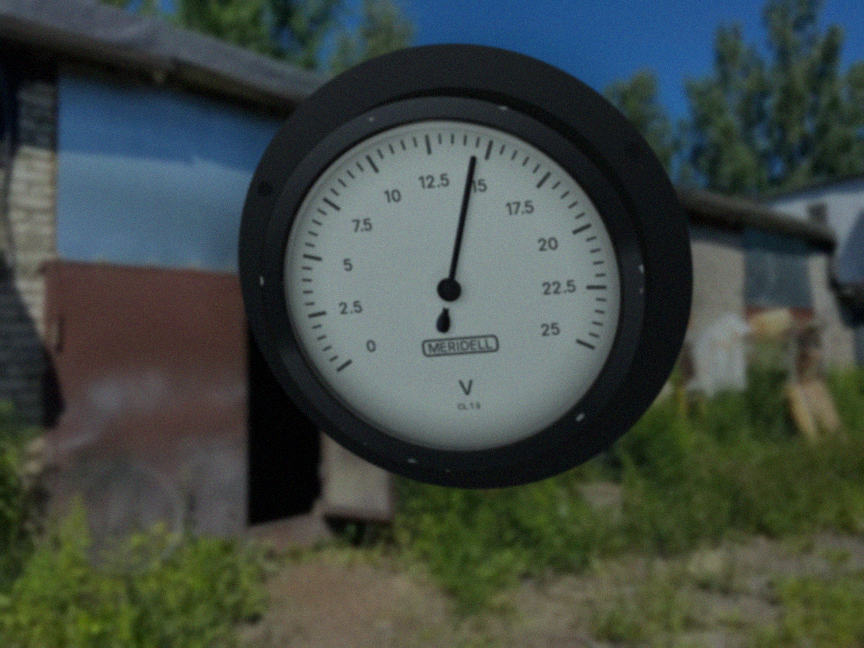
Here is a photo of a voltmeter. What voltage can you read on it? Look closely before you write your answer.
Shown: 14.5 V
